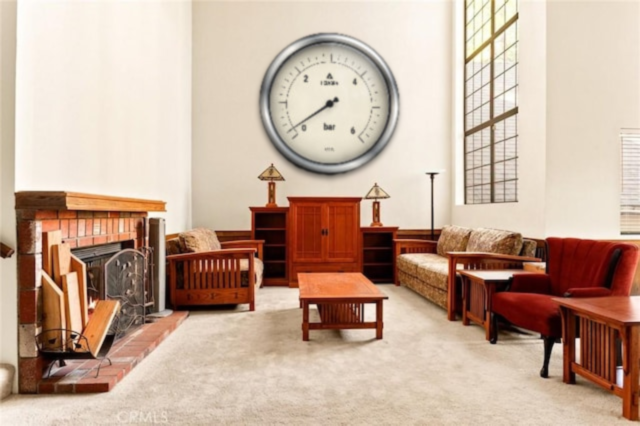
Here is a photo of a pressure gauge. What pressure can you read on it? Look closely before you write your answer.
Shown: 0.2 bar
